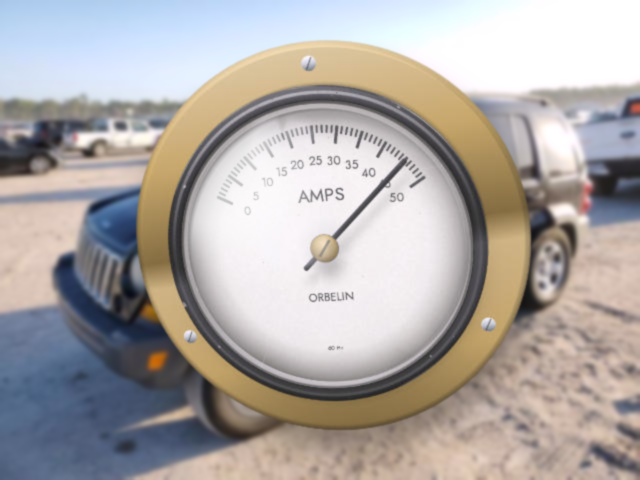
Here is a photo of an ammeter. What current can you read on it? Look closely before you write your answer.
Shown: 45 A
